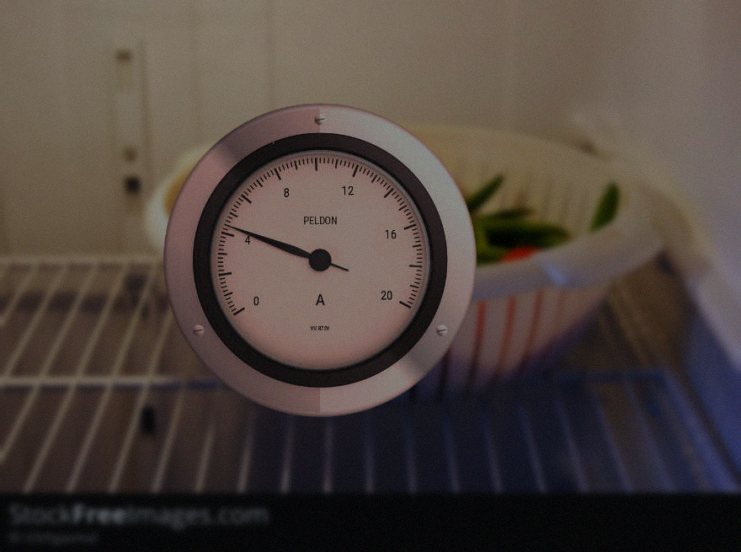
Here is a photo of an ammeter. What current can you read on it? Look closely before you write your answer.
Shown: 4.4 A
